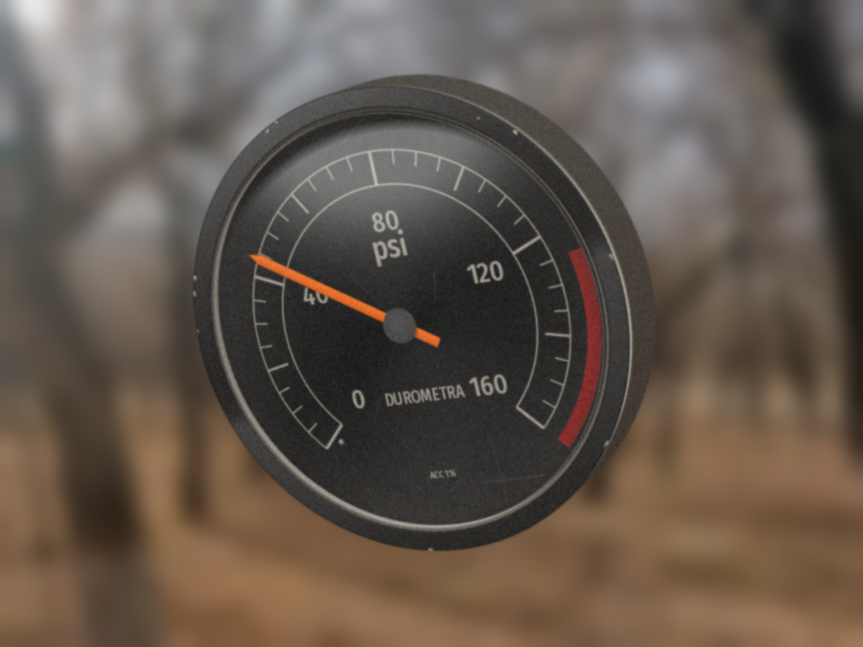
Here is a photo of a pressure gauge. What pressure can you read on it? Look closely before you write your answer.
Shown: 45 psi
